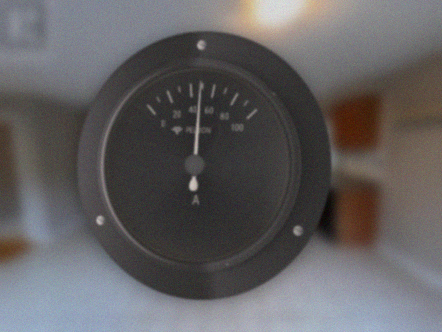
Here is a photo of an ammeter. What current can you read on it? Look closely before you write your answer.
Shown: 50 A
